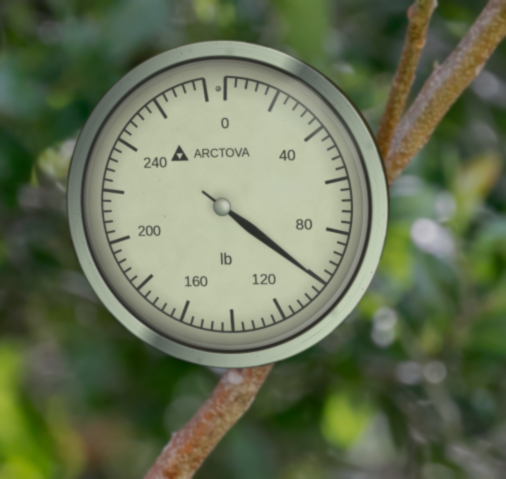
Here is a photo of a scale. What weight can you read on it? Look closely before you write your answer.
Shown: 100 lb
